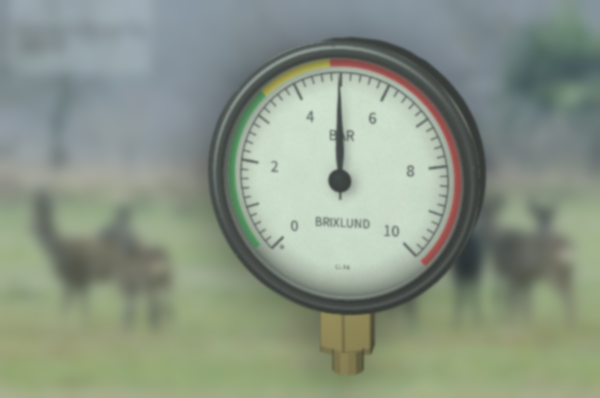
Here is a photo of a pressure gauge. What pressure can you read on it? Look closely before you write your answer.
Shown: 5 bar
